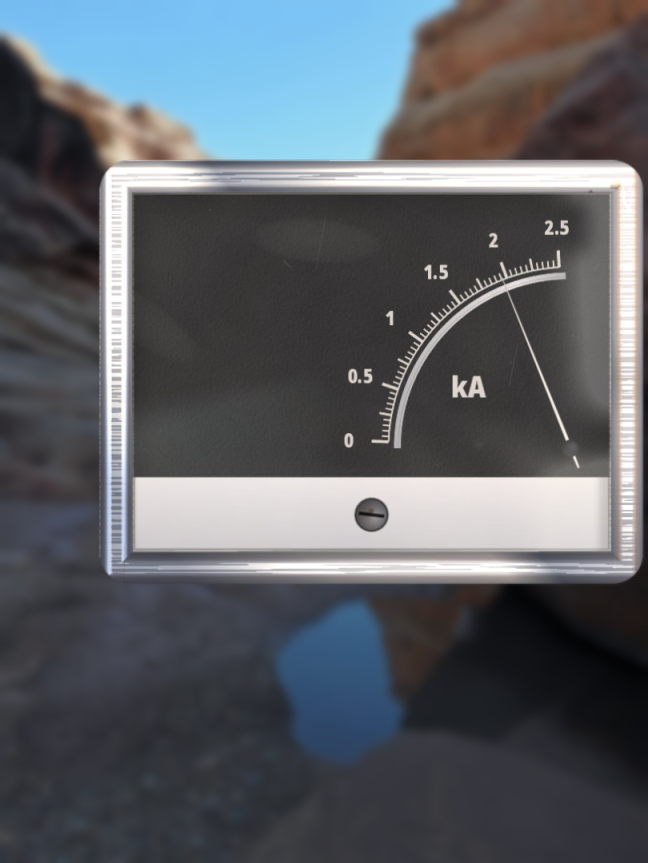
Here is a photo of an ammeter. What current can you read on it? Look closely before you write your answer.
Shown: 1.95 kA
